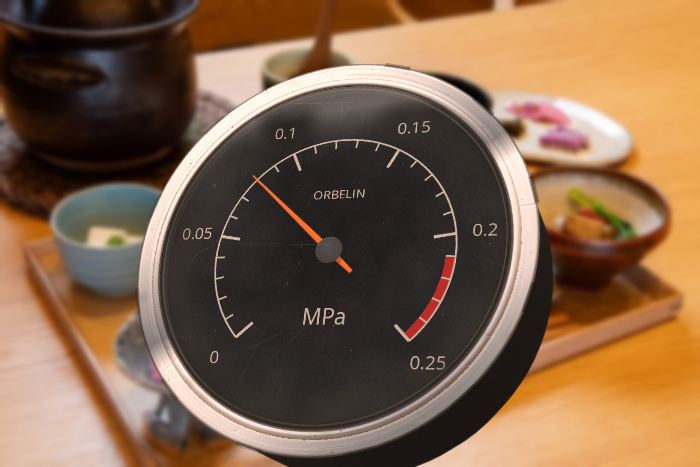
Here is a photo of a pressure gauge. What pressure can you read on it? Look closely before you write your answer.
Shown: 0.08 MPa
